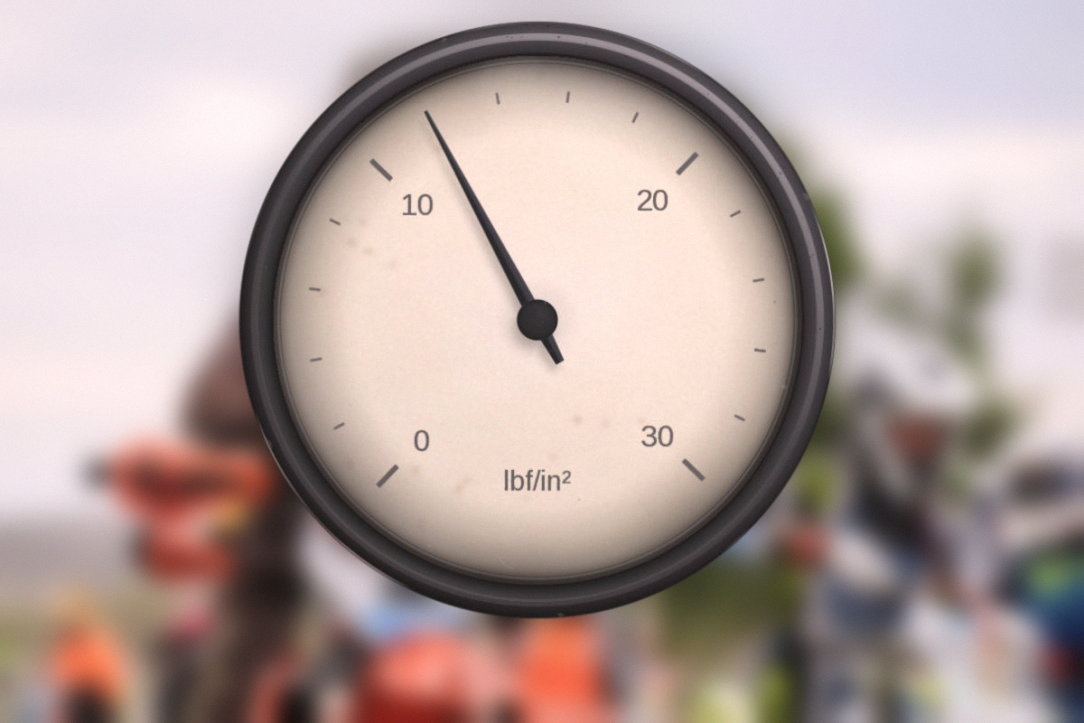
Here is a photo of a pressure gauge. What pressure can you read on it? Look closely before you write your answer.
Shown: 12 psi
